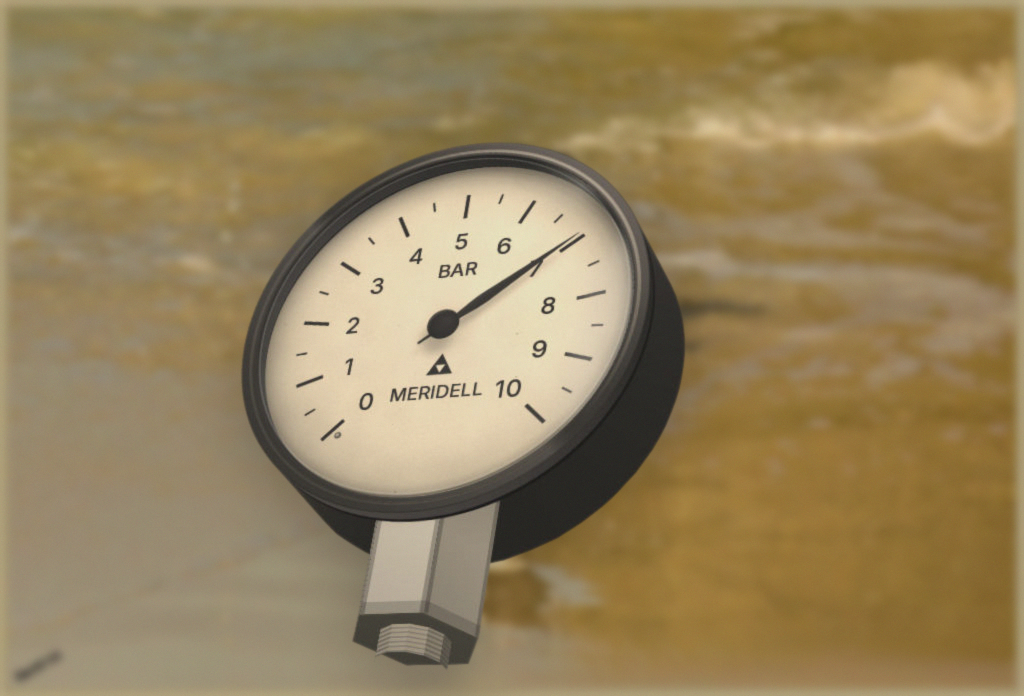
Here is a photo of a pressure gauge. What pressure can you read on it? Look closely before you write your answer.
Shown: 7 bar
